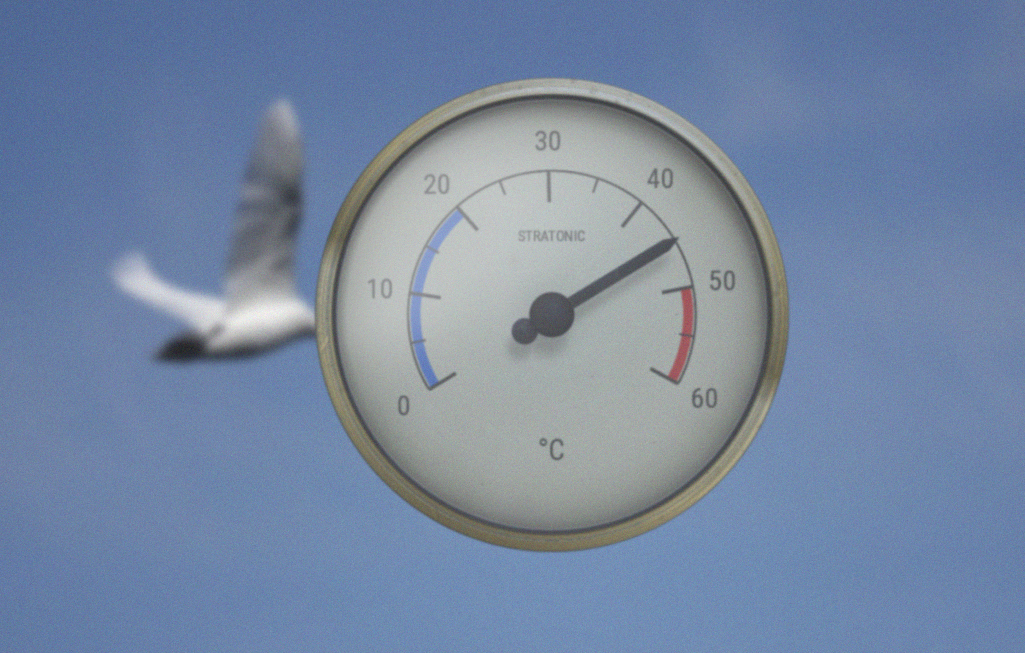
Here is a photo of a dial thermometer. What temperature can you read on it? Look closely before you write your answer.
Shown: 45 °C
